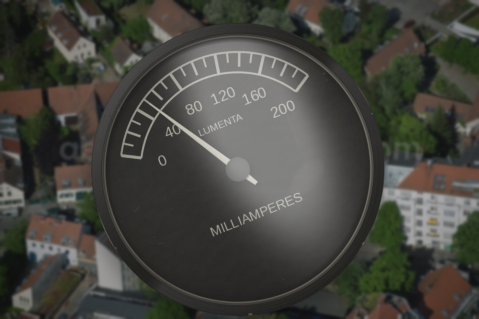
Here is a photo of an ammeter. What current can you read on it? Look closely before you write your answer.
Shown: 50 mA
